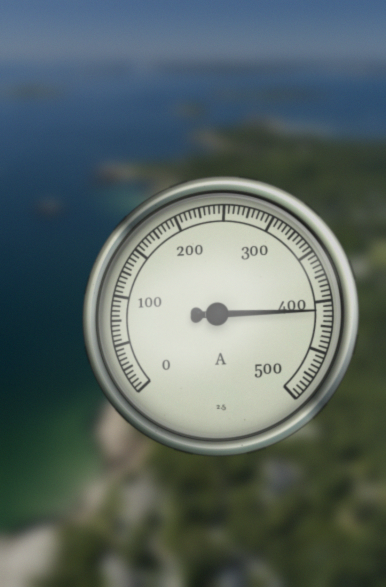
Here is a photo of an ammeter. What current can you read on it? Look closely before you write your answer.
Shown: 410 A
